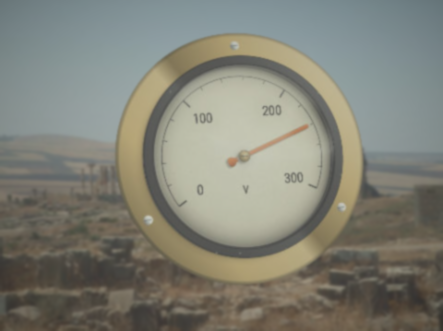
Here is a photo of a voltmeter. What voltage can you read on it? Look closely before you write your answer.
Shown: 240 V
